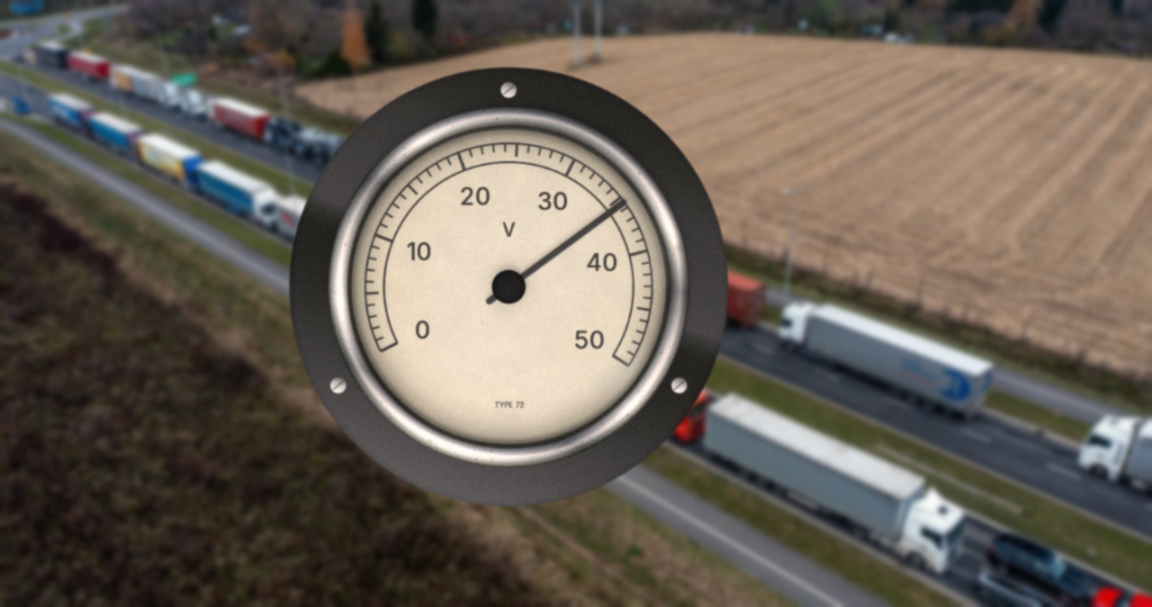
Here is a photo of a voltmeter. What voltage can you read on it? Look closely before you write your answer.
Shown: 35.5 V
